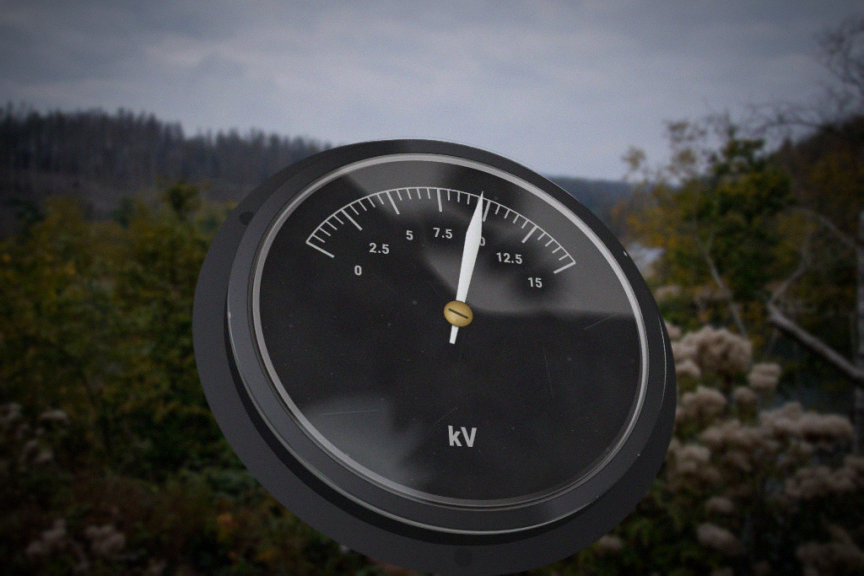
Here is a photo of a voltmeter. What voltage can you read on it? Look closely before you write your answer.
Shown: 9.5 kV
